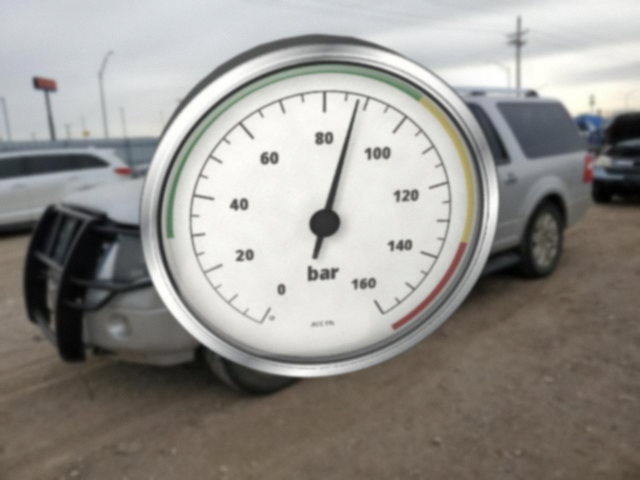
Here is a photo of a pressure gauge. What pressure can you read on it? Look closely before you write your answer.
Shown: 87.5 bar
